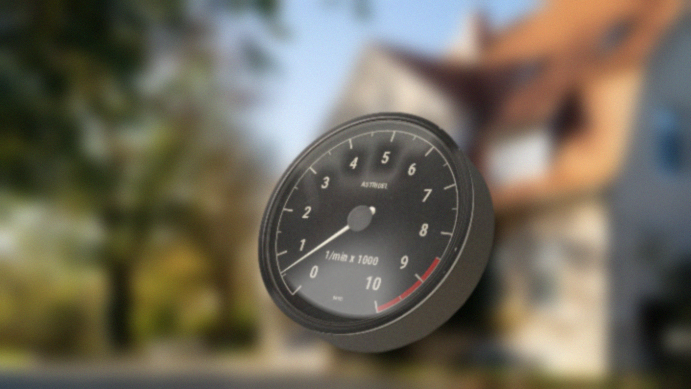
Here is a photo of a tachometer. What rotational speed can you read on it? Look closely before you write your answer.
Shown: 500 rpm
